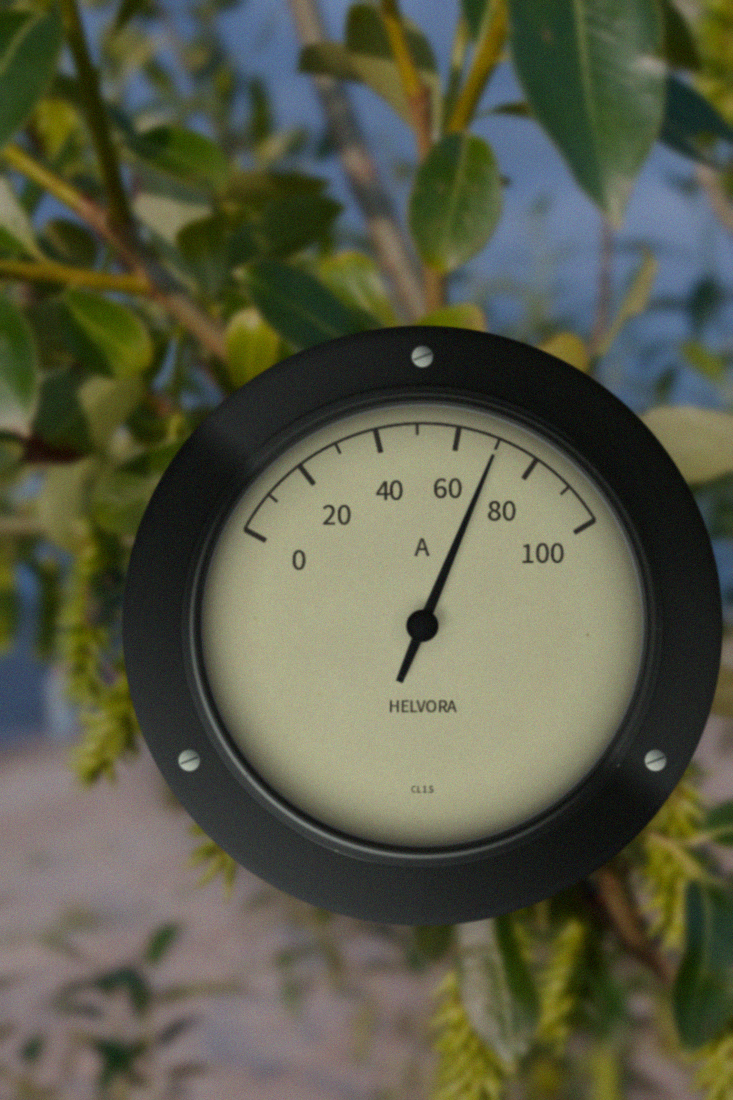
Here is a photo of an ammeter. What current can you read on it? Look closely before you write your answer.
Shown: 70 A
